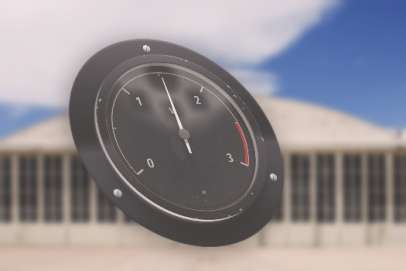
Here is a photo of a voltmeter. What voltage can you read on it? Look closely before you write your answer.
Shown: 1.5 V
